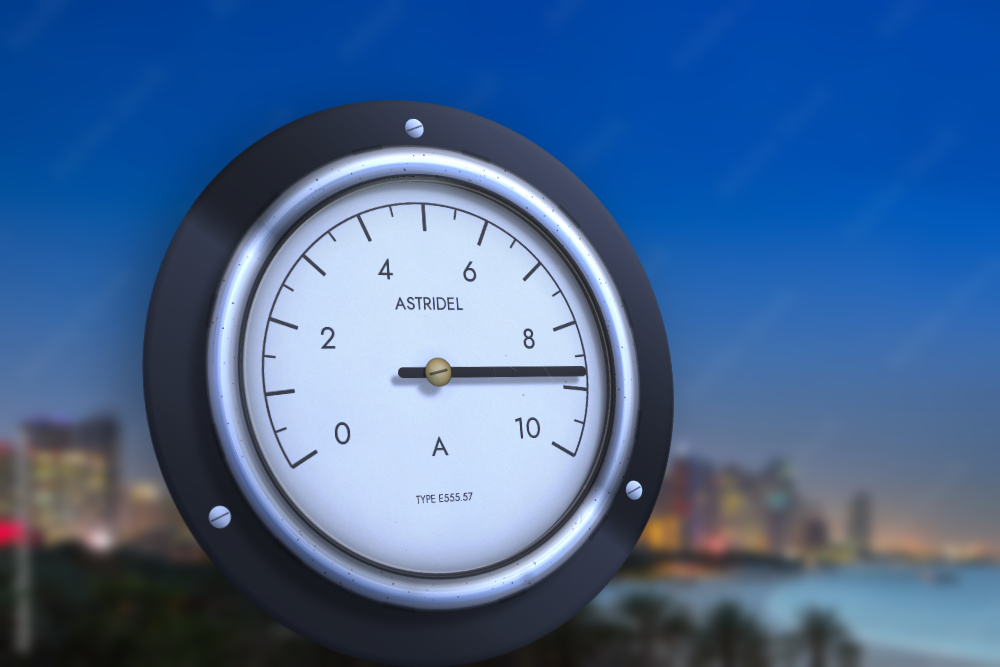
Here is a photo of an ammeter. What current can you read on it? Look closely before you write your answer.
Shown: 8.75 A
